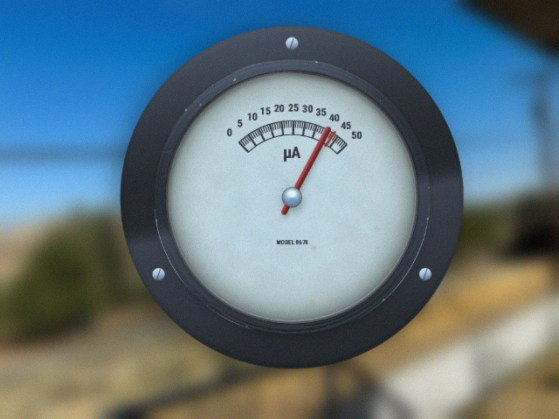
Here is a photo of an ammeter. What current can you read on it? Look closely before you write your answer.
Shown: 40 µA
